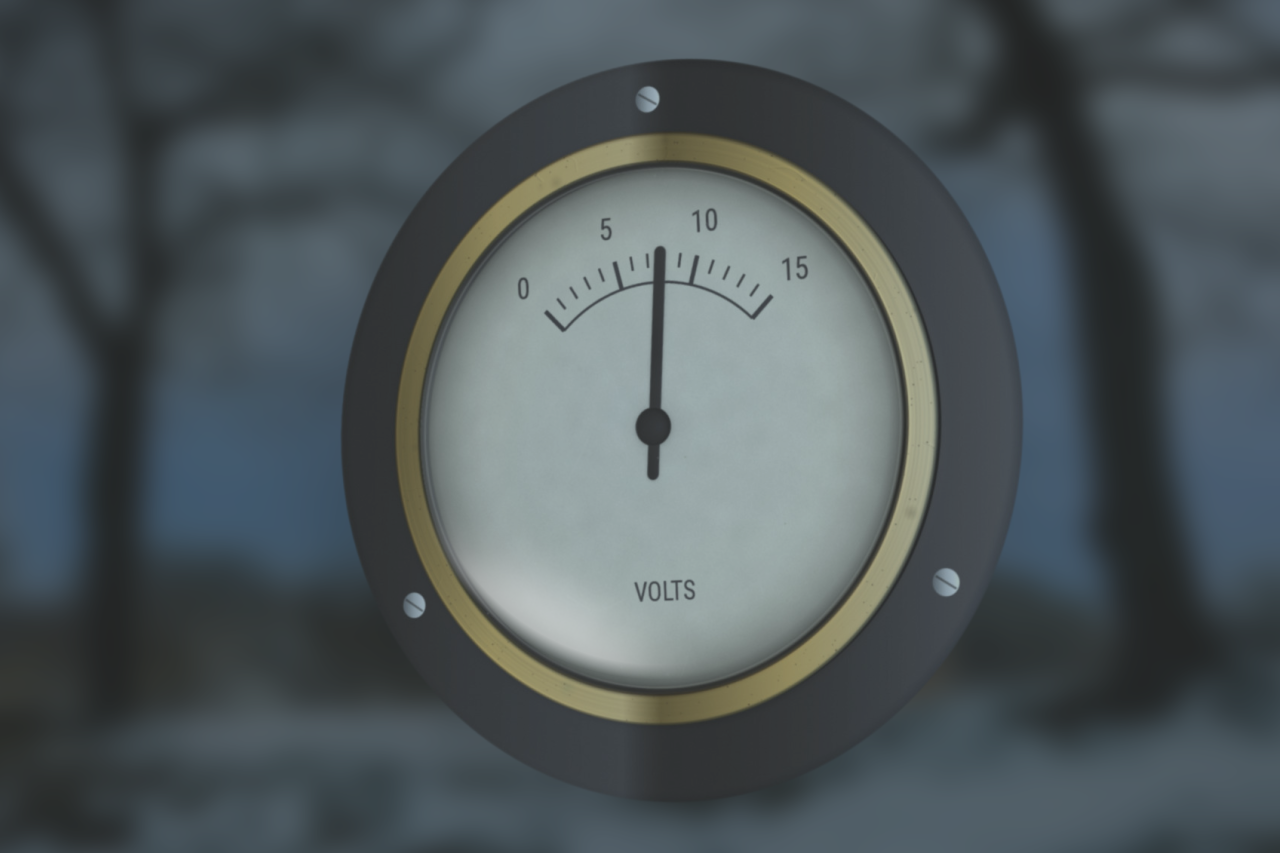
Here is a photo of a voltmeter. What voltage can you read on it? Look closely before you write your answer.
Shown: 8 V
